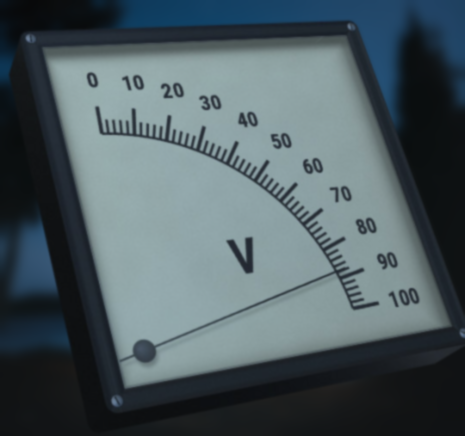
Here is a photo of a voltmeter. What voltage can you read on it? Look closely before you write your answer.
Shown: 88 V
